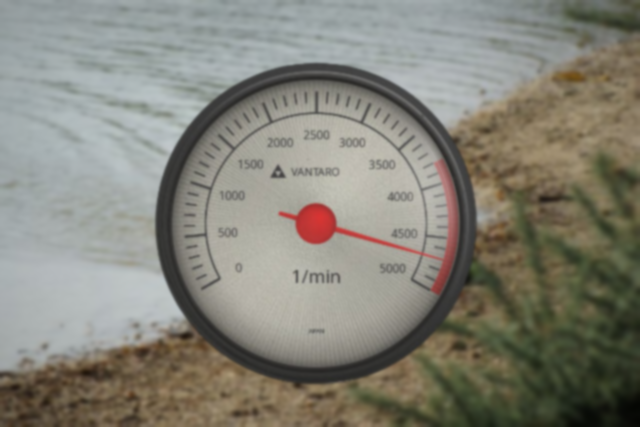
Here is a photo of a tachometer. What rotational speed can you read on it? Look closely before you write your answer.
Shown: 4700 rpm
